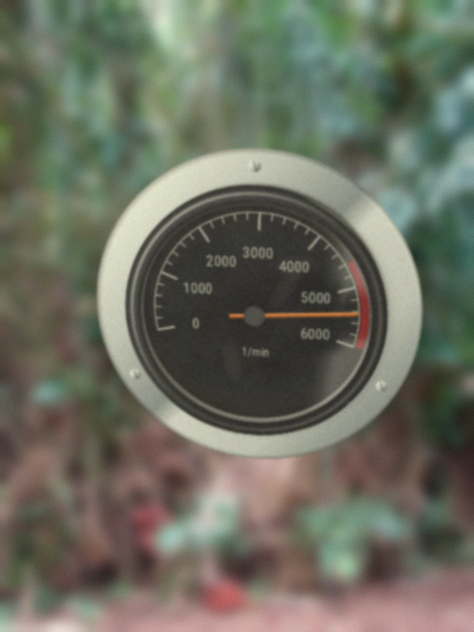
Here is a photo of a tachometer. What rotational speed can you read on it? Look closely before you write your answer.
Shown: 5400 rpm
